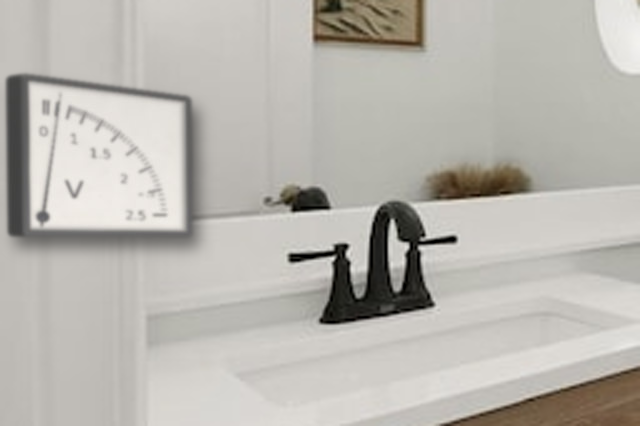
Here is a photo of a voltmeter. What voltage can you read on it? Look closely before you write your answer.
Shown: 0.5 V
